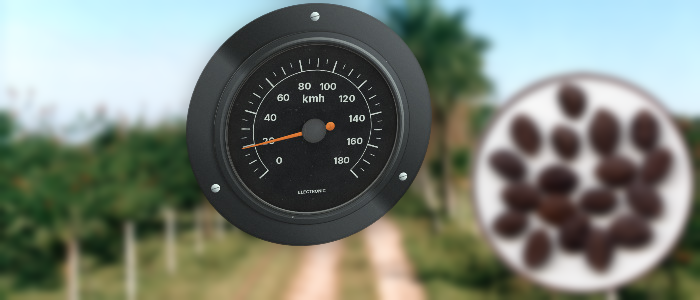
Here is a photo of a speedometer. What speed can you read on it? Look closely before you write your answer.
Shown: 20 km/h
